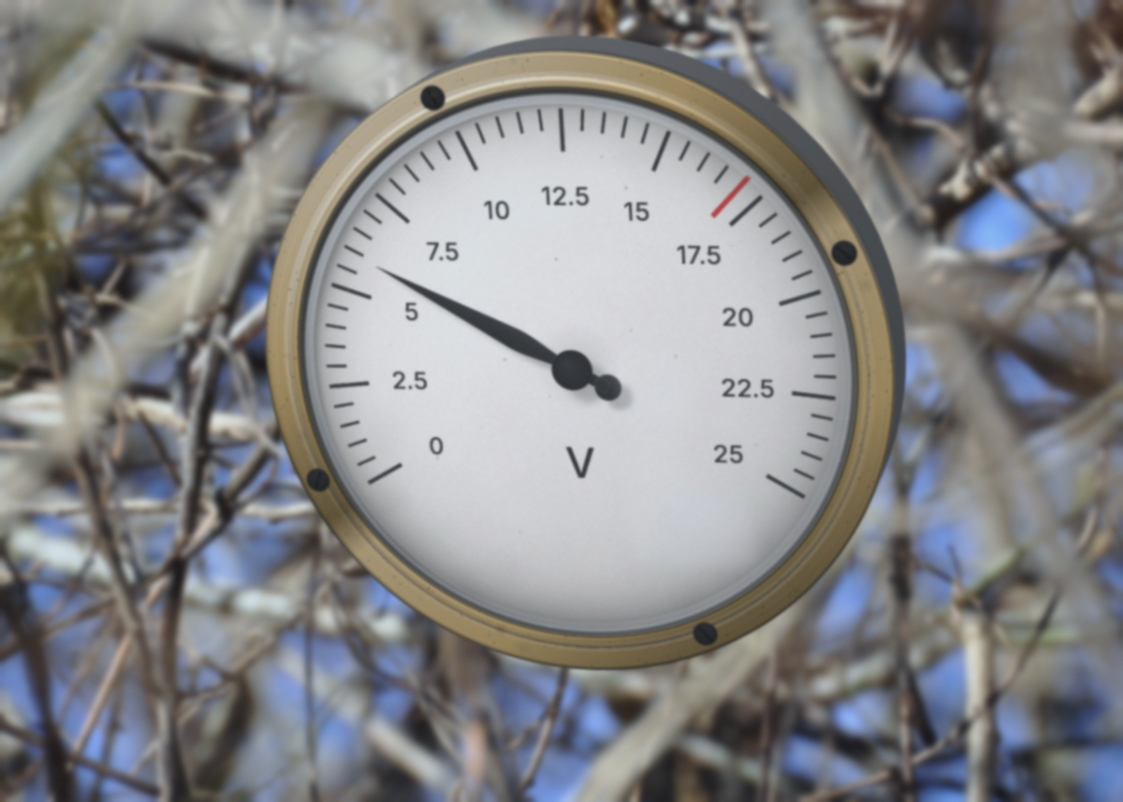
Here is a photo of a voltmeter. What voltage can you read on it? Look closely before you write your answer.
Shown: 6 V
